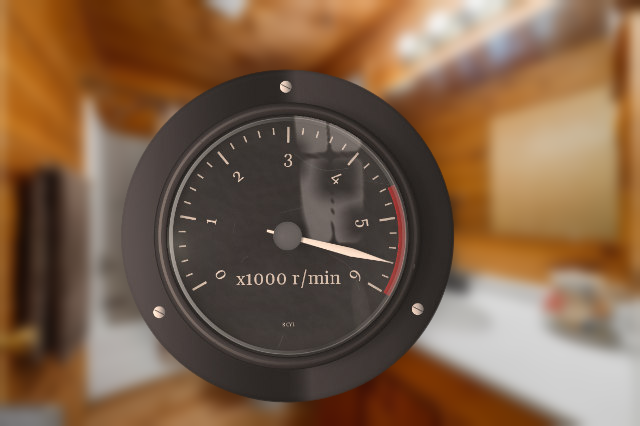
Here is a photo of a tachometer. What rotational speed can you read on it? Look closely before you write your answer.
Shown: 5600 rpm
